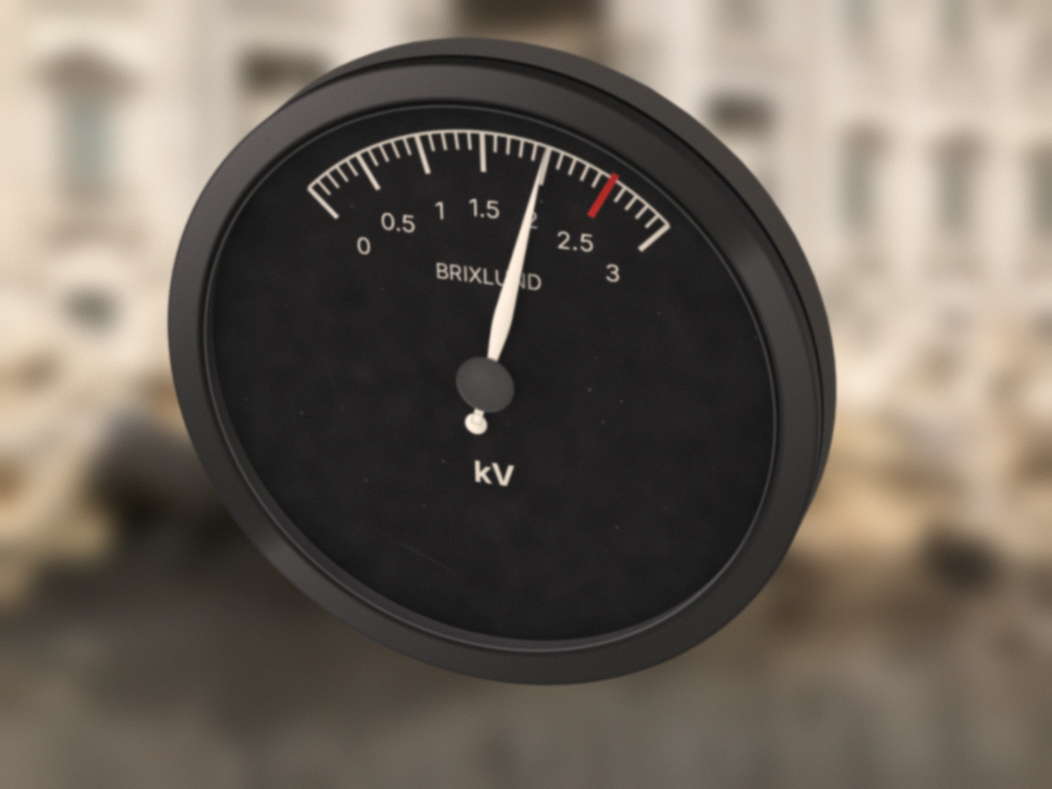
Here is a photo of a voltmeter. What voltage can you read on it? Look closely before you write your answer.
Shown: 2 kV
